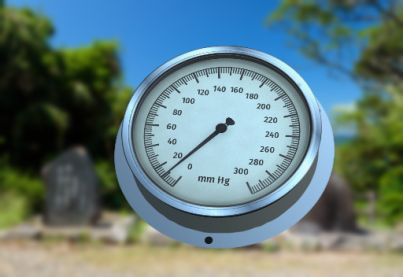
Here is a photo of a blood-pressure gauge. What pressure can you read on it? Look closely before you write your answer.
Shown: 10 mmHg
